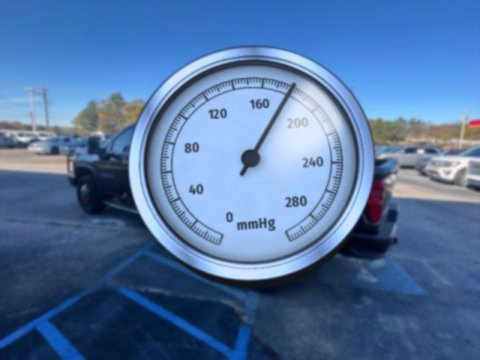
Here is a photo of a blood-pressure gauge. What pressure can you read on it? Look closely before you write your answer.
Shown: 180 mmHg
